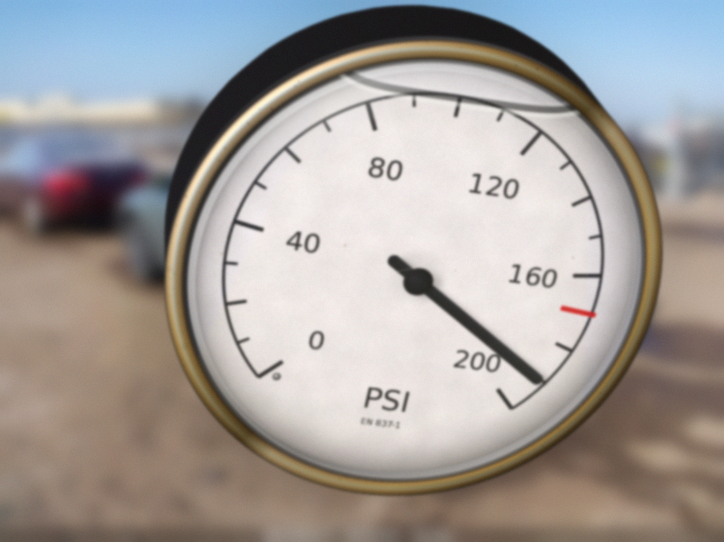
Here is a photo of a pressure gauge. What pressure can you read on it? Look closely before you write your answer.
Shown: 190 psi
